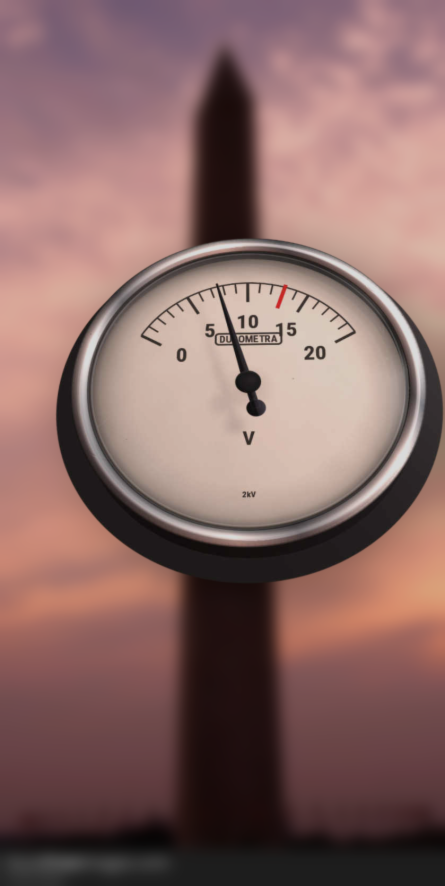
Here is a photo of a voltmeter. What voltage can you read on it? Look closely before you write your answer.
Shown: 7.5 V
